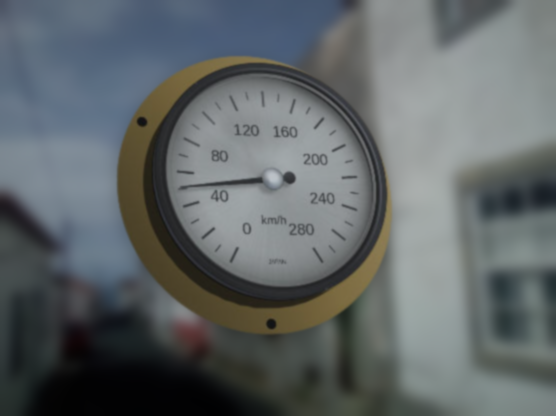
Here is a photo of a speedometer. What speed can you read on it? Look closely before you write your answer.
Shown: 50 km/h
